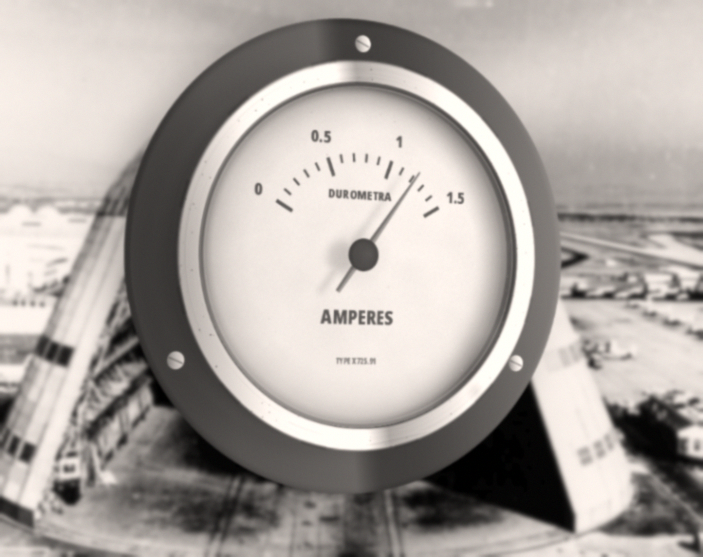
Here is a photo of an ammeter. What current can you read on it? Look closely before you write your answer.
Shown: 1.2 A
